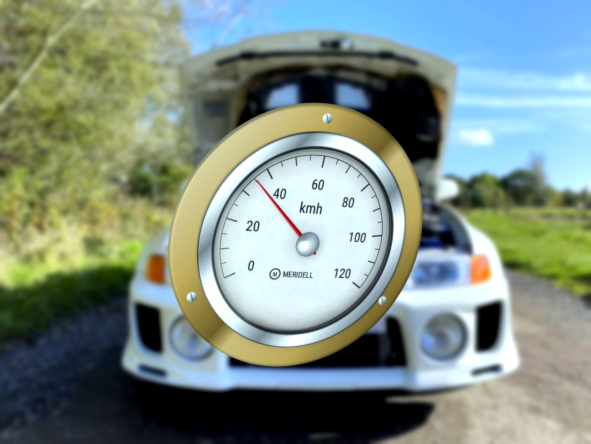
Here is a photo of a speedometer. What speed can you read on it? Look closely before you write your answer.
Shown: 35 km/h
